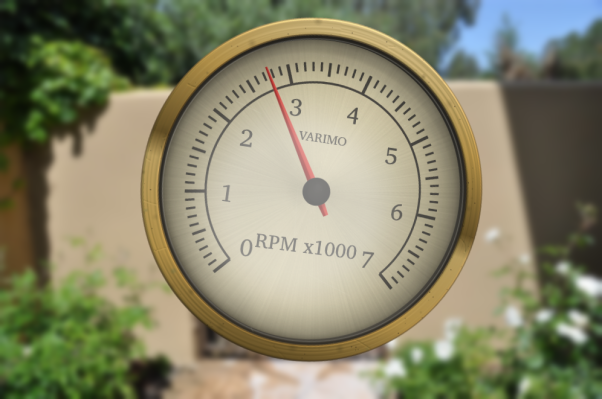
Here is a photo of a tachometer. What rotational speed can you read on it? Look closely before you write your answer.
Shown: 2750 rpm
